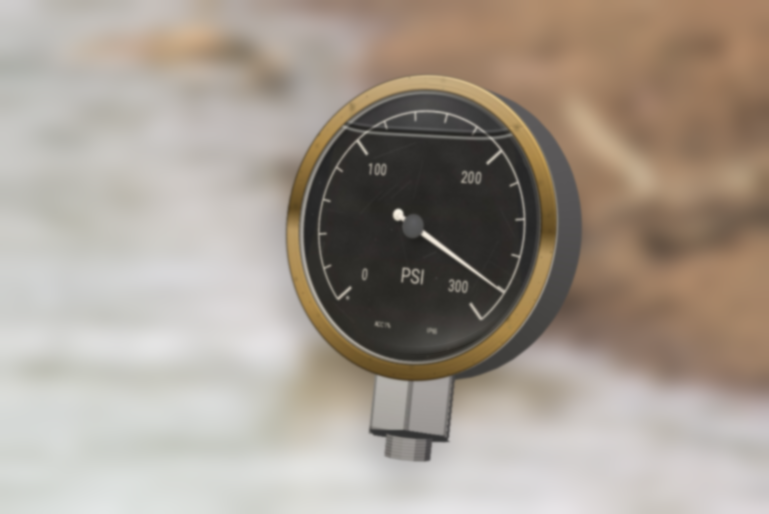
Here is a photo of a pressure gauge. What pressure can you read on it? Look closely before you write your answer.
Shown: 280 psi
